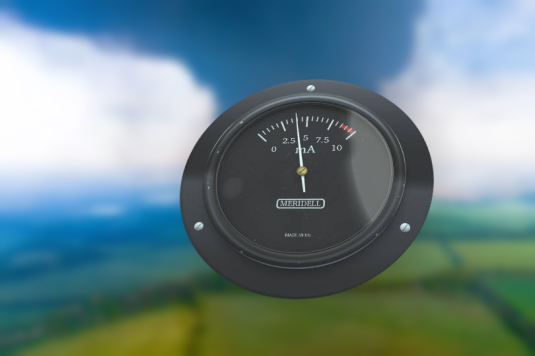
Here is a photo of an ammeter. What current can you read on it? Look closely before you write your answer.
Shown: 4 mA
